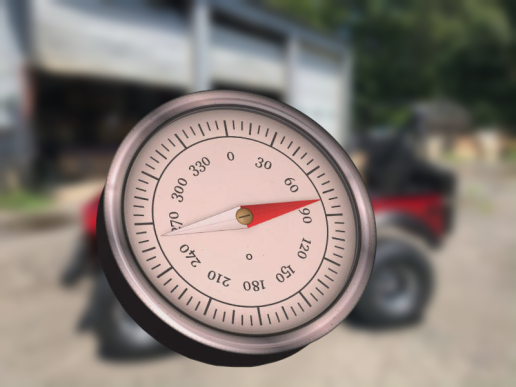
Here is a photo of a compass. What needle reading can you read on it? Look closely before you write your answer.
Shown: 80 °
